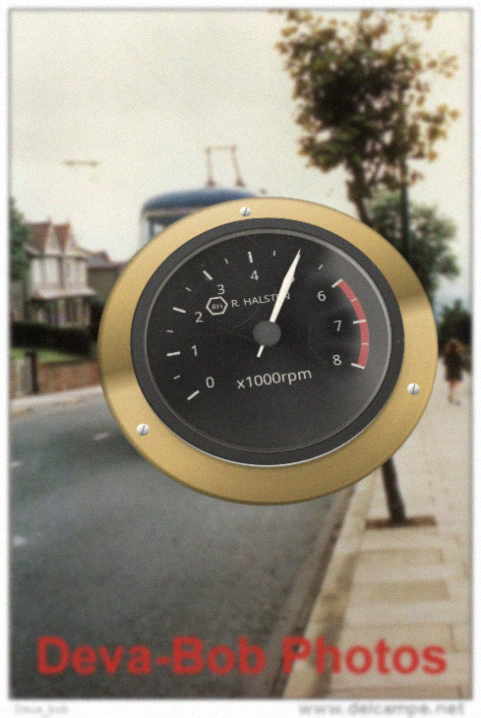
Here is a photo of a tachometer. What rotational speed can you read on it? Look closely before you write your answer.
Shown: 5000 rpm
